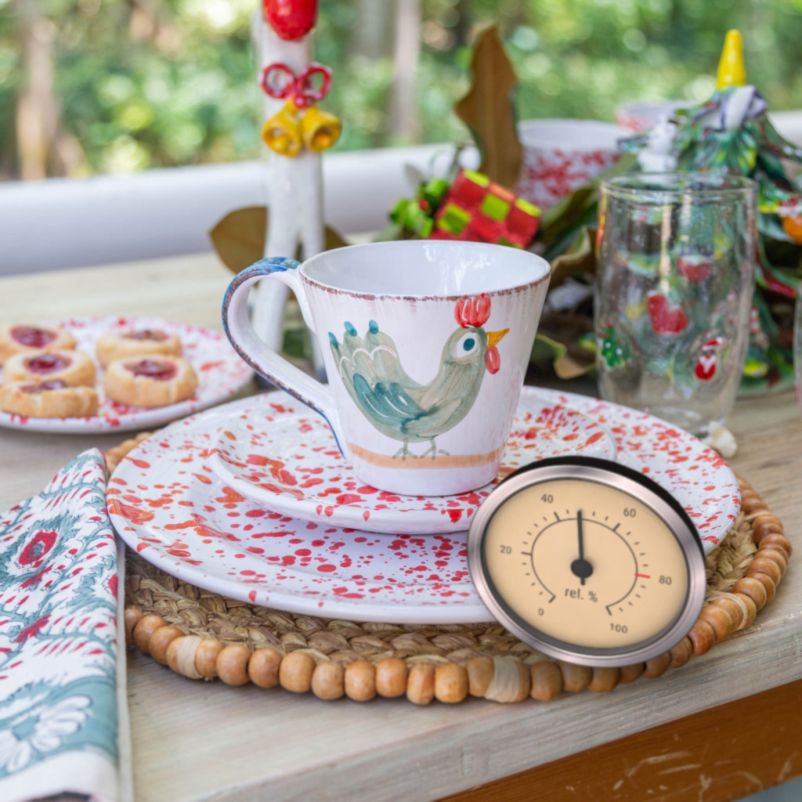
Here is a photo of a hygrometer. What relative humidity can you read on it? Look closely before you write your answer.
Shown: 48 %
